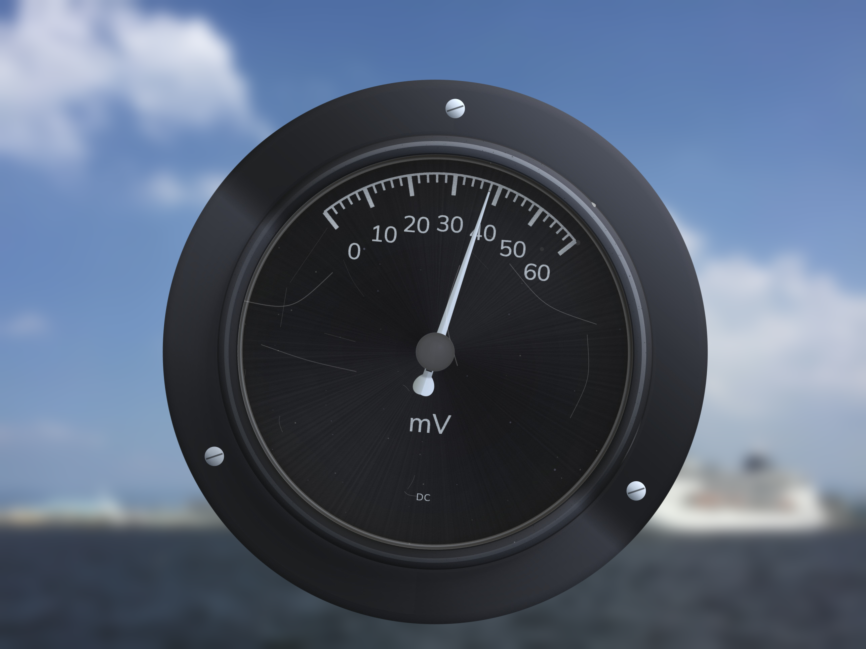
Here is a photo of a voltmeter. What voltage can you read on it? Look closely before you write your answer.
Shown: 38 mV
